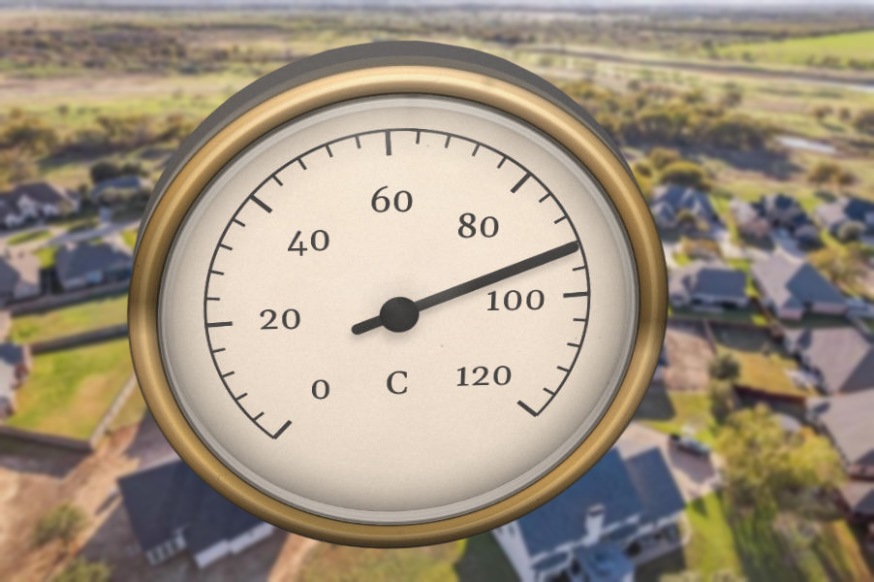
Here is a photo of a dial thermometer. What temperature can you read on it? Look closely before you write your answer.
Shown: 92 °C
